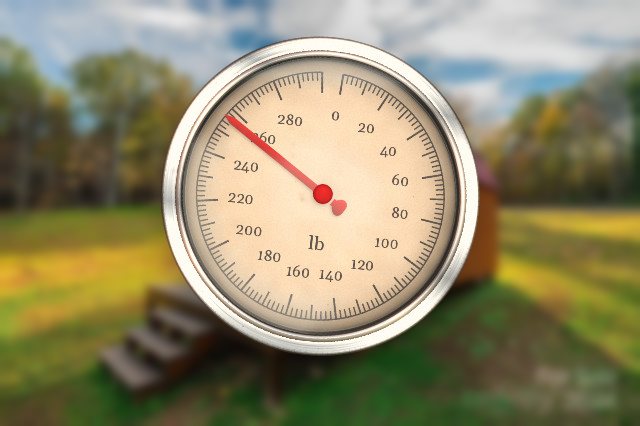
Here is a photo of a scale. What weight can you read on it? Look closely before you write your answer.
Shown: 256 lb
